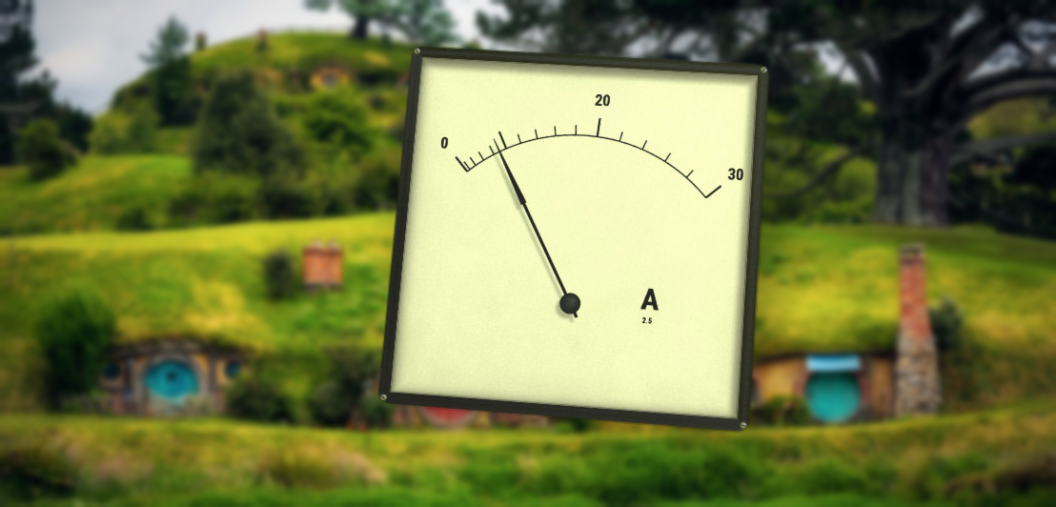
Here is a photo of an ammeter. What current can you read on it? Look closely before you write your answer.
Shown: 9 A
